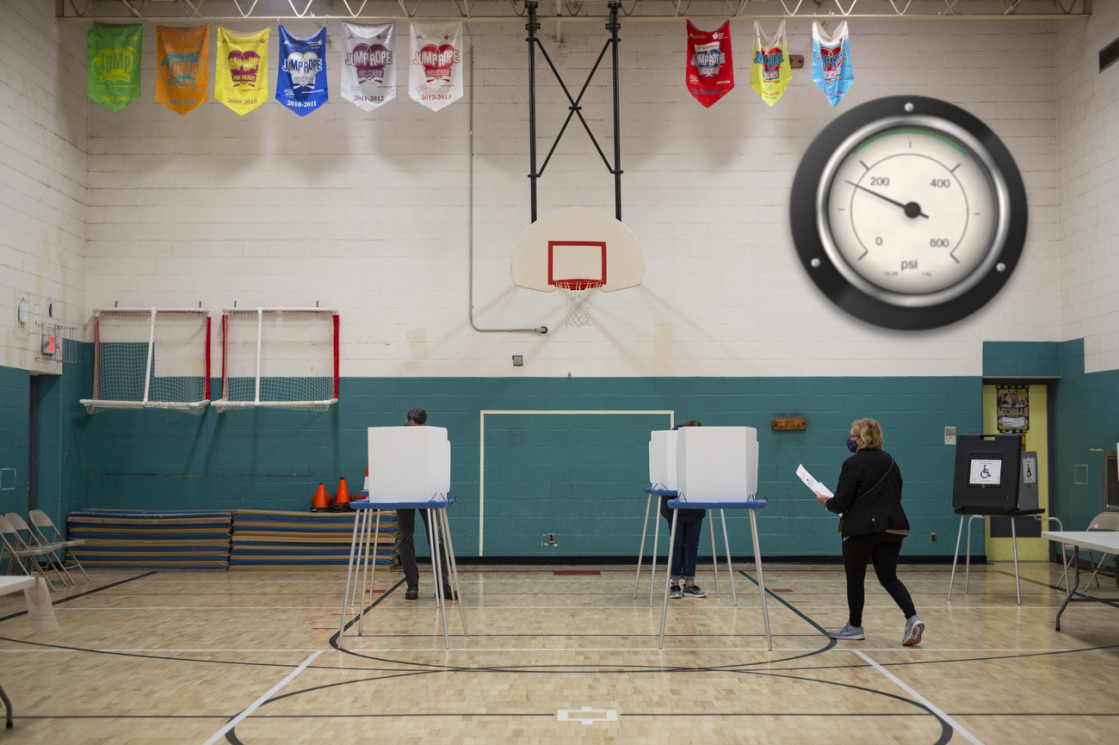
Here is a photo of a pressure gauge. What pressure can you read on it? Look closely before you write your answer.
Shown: 150 psi
